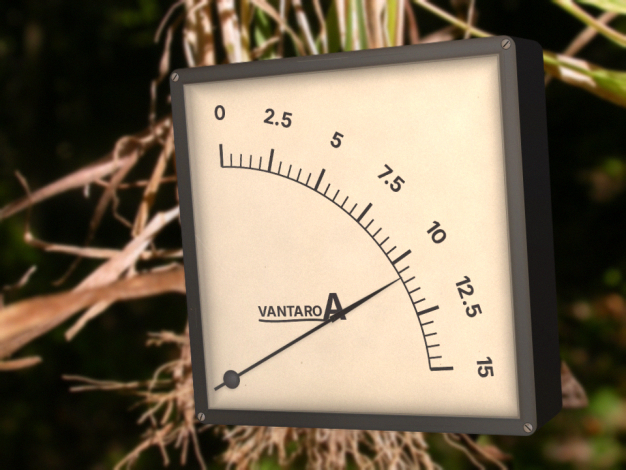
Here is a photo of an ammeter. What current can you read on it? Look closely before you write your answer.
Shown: 10.75 A
